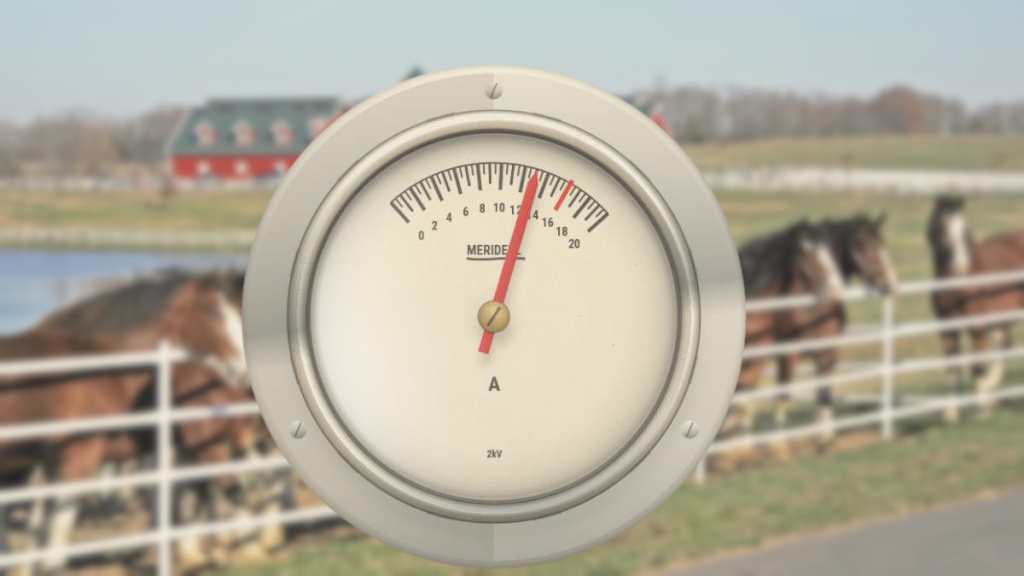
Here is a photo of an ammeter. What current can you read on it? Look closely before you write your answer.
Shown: 13 A
